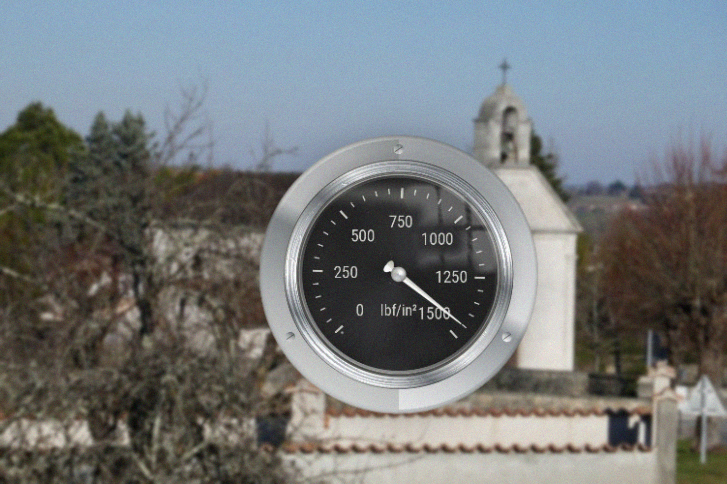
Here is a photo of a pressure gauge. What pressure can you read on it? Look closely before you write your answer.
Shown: 1450 psi
